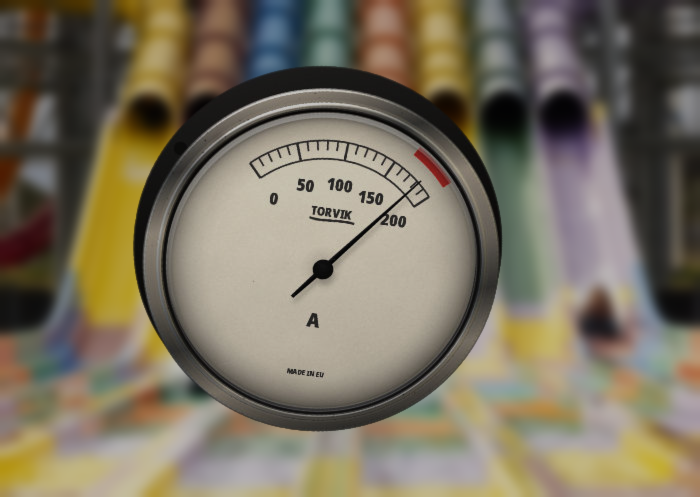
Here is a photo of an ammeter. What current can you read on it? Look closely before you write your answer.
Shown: 180 A
